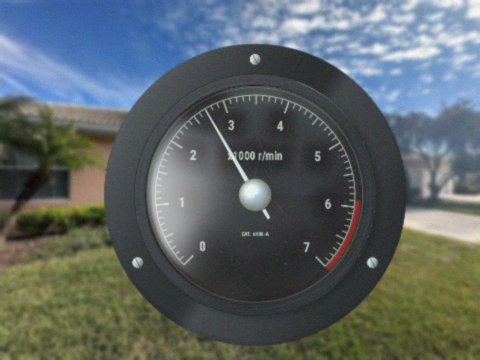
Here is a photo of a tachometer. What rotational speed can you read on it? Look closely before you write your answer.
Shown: 2700 rpm
